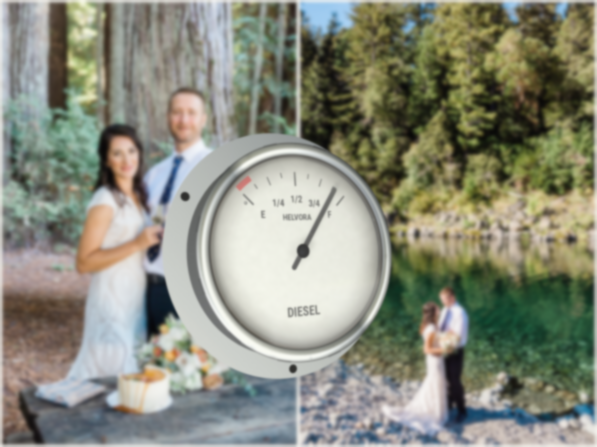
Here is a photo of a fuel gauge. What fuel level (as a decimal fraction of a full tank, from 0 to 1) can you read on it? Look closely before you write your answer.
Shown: 0.875
